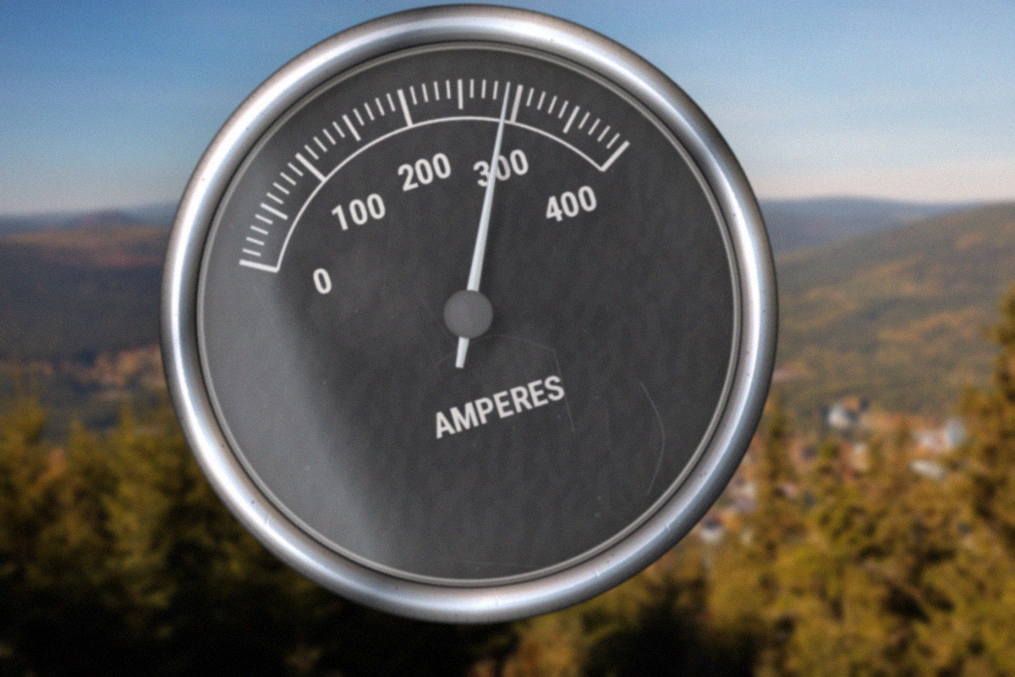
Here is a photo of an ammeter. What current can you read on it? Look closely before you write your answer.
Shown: 290 A
